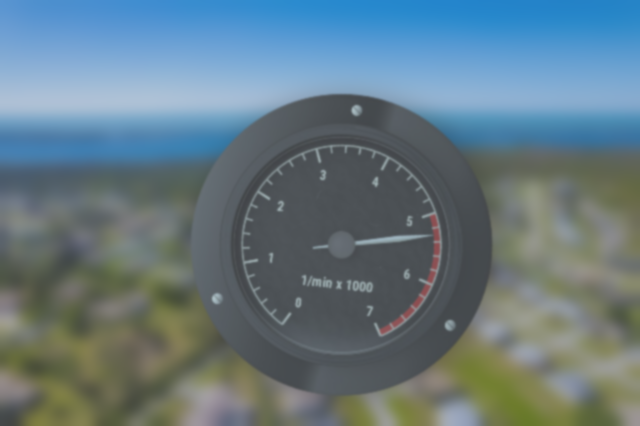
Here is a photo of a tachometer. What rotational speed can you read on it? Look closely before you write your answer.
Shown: 5300 rpm
